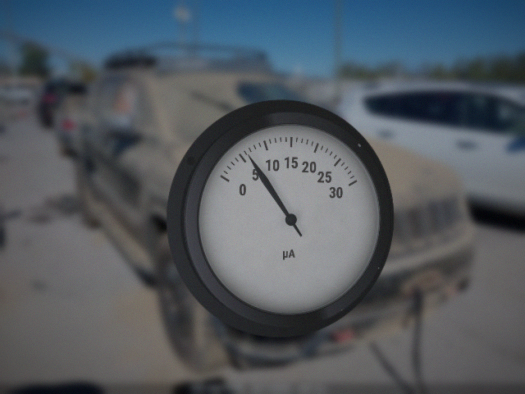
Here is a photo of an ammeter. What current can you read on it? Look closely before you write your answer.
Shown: 6 µA
